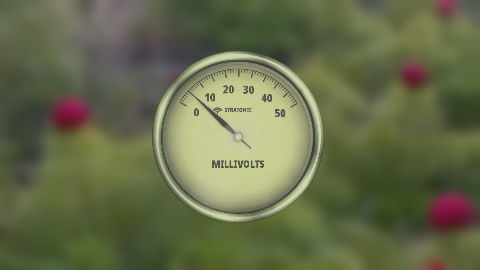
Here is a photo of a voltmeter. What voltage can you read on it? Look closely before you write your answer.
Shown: 5 mV
